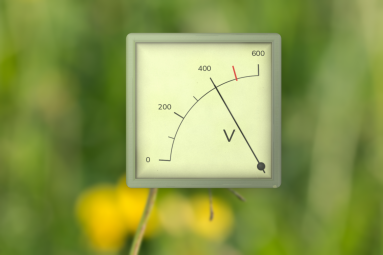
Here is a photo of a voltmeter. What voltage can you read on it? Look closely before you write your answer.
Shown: 400 V
